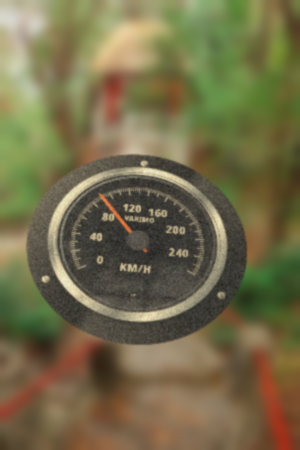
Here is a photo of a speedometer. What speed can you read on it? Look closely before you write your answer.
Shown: 90 km/h
